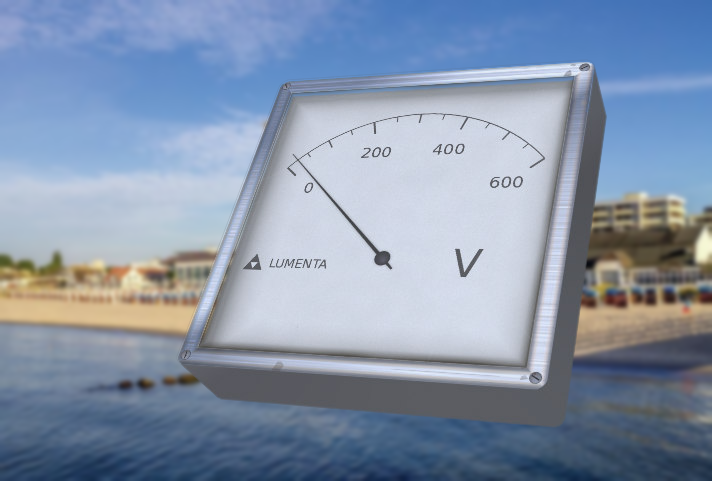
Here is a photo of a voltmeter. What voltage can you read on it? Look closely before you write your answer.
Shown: 25 V
